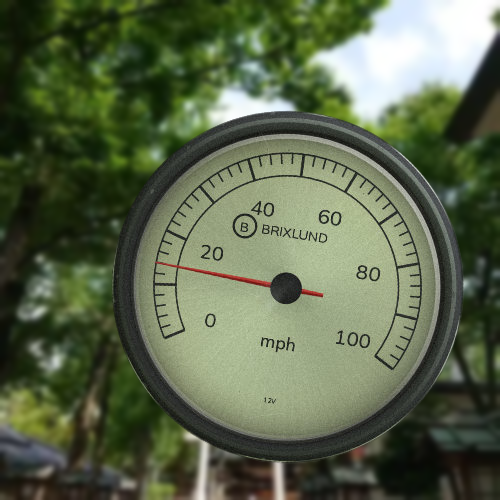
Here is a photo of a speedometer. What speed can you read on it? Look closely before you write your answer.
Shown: 14 mph
